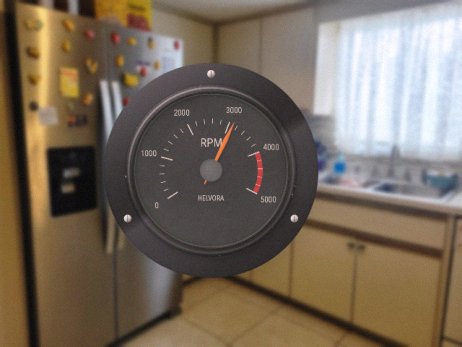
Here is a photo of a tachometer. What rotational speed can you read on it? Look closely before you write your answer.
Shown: 3100 rpm
